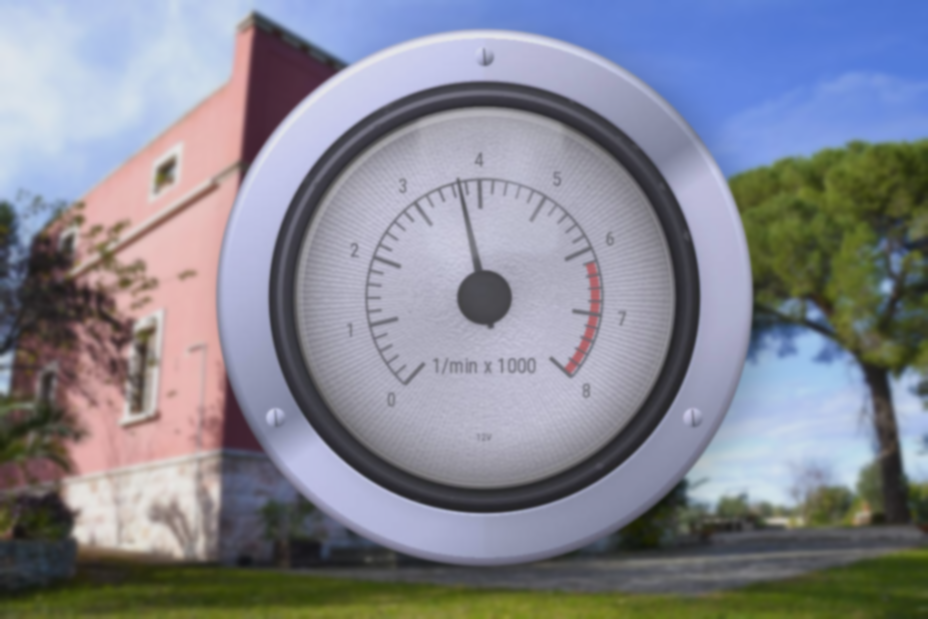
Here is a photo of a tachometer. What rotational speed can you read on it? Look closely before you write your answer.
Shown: 3700 rpm
